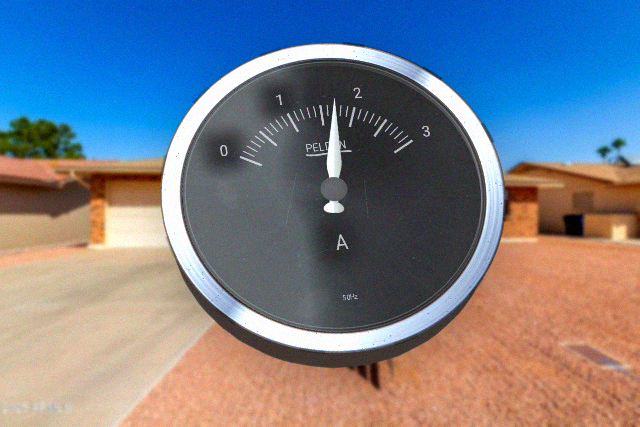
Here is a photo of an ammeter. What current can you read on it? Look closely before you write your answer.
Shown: 1.7 A
